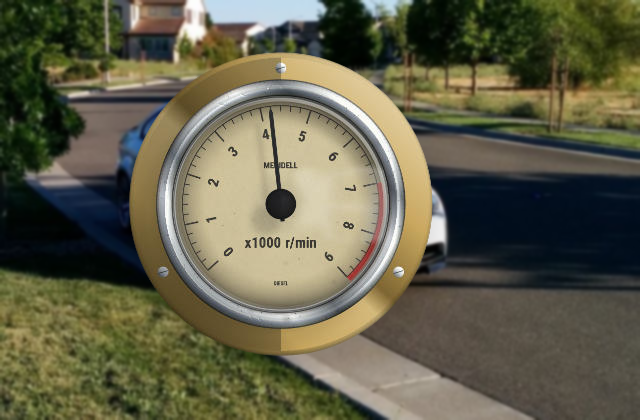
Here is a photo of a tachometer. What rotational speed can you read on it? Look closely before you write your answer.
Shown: 4200 rpm
